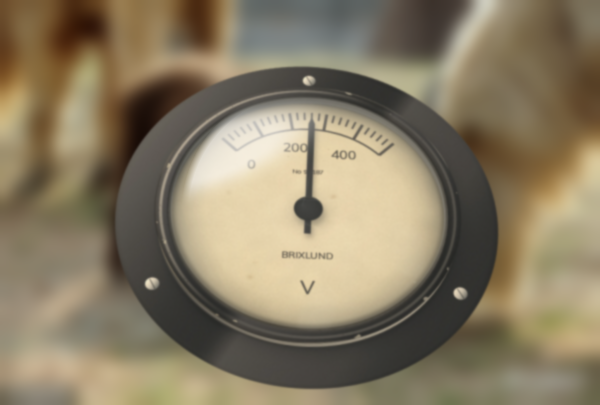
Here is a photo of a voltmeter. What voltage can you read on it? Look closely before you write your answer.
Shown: 260 V
